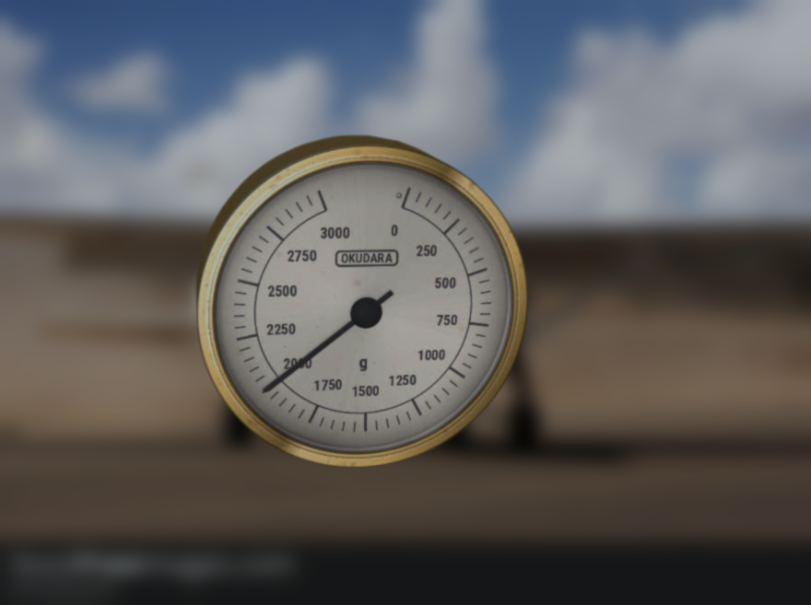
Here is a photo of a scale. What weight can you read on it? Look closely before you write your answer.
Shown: 2000 g
